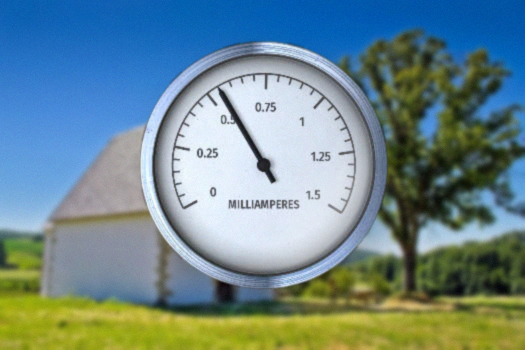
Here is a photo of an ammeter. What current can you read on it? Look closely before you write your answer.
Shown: 0.55 mA
